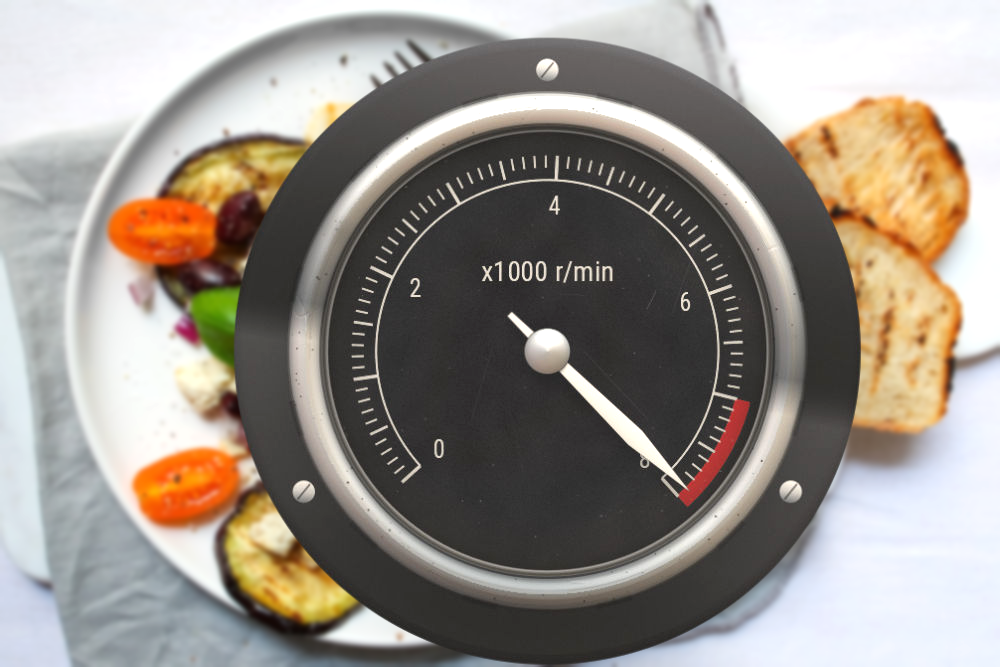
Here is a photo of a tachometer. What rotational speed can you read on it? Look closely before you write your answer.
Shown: 7900 rpm
